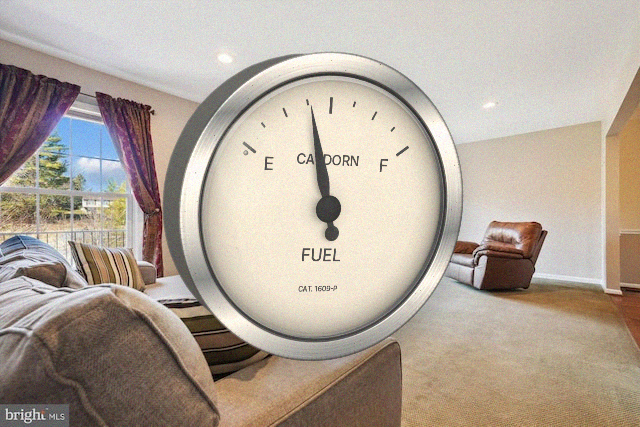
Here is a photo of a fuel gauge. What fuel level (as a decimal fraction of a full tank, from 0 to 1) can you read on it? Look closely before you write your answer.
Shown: 0.375
